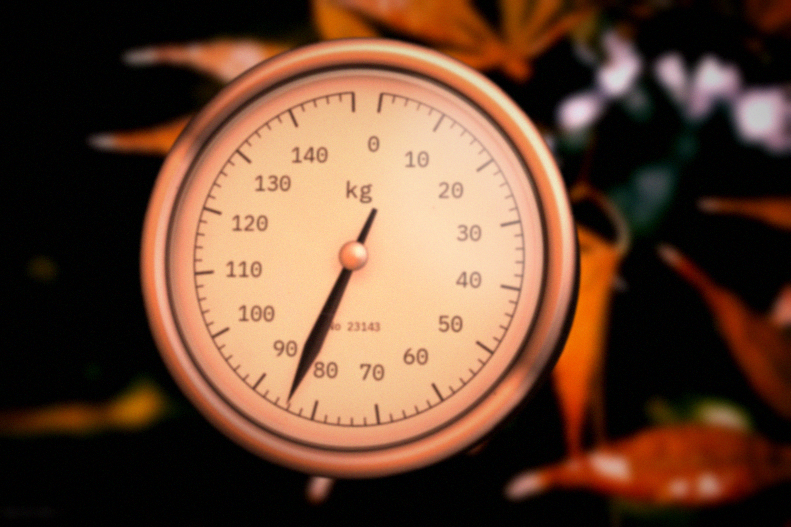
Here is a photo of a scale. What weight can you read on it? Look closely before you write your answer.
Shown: 84 kg
